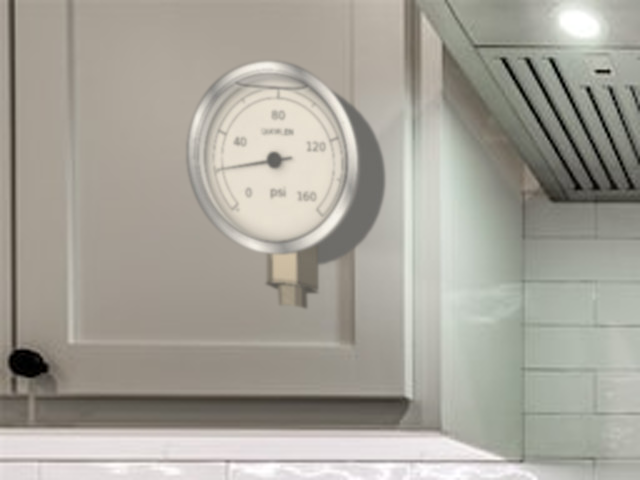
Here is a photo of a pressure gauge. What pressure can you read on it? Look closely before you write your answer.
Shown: 20 psi
